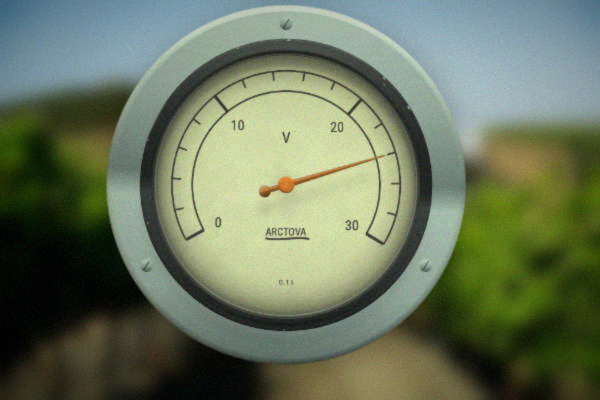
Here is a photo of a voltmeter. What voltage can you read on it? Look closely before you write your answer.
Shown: 24 V
